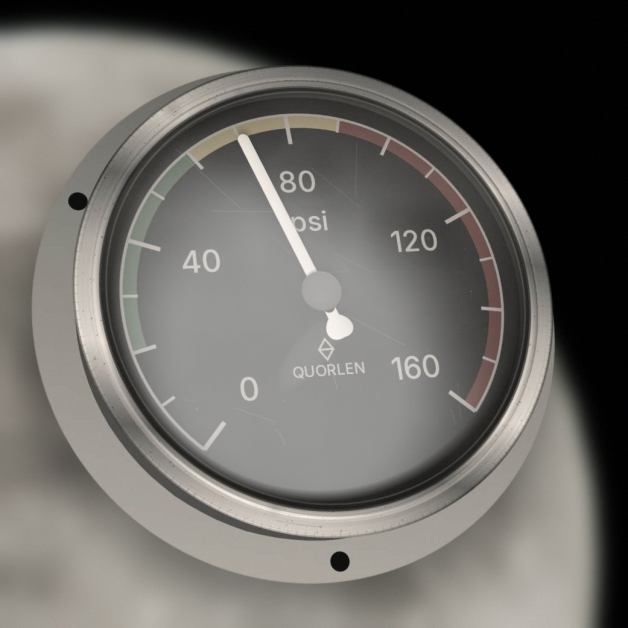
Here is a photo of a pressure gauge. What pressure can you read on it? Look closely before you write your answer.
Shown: 70 psi
